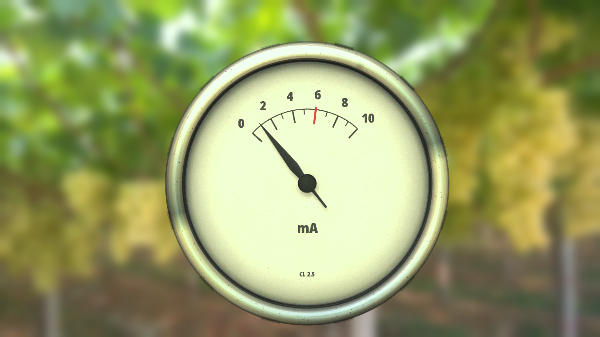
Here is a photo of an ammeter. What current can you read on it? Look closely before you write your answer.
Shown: 1 mA
